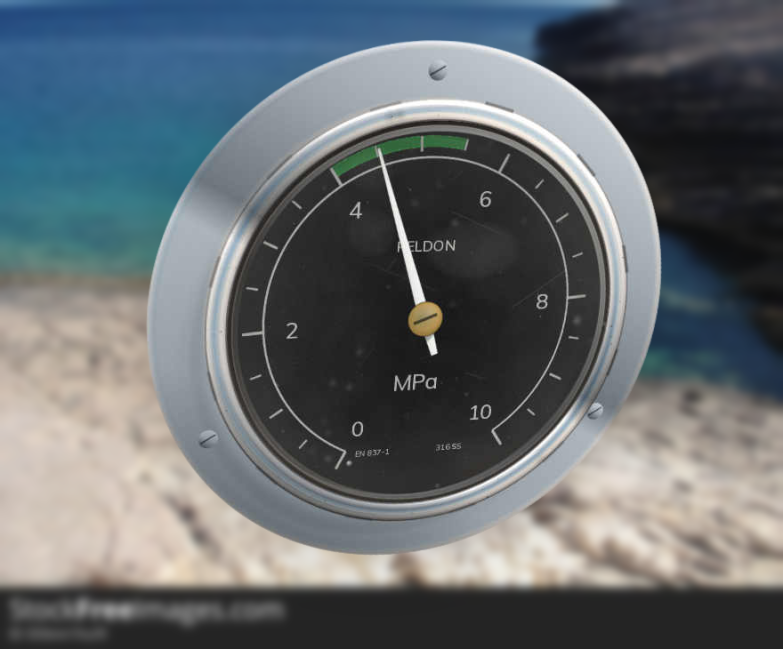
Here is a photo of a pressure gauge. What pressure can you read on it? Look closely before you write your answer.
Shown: 4.5 MPa
